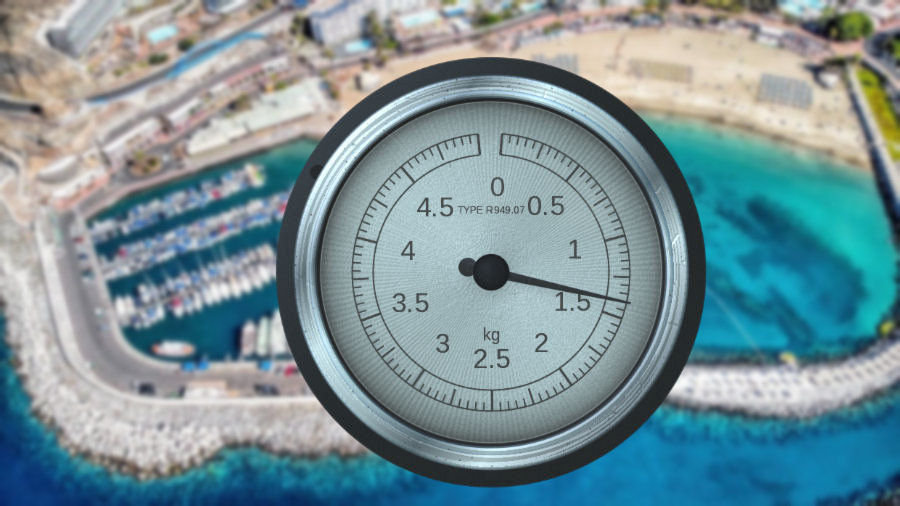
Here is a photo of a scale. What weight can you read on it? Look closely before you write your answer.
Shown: 1.4 kg
